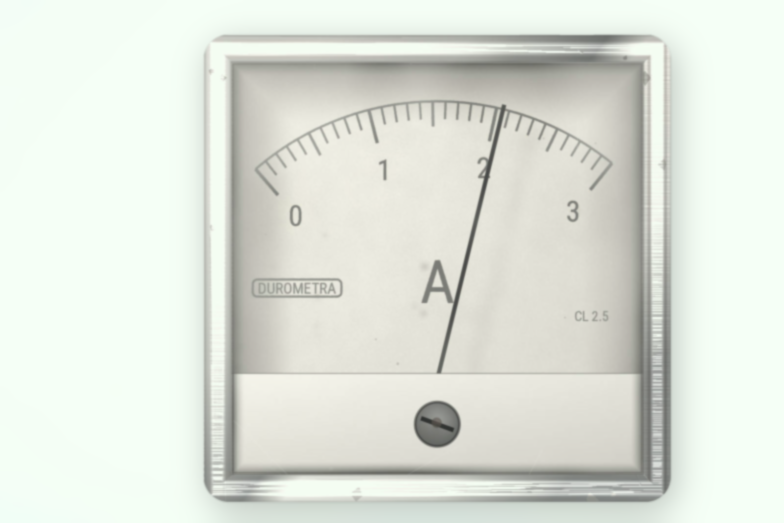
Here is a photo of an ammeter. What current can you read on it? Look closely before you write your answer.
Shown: 2.05 A
